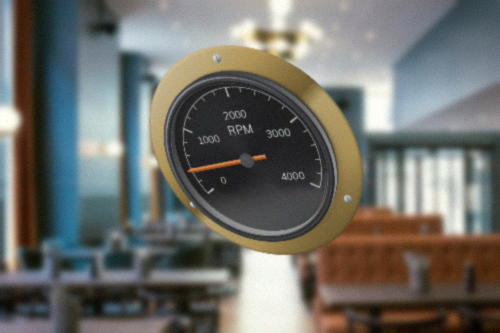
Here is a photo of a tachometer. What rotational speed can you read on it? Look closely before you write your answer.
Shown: 400 rpm
